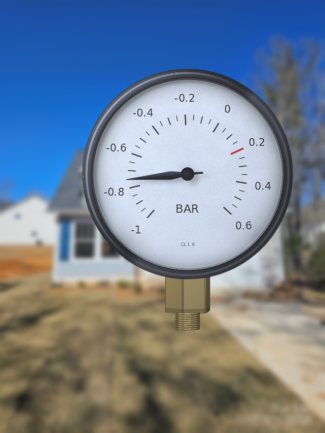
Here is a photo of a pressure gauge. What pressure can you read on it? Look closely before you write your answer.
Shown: -0.75 bar
